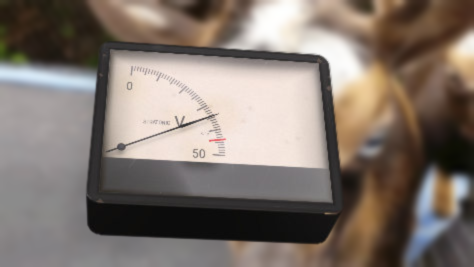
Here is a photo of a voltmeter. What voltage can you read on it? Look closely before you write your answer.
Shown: 35 V
